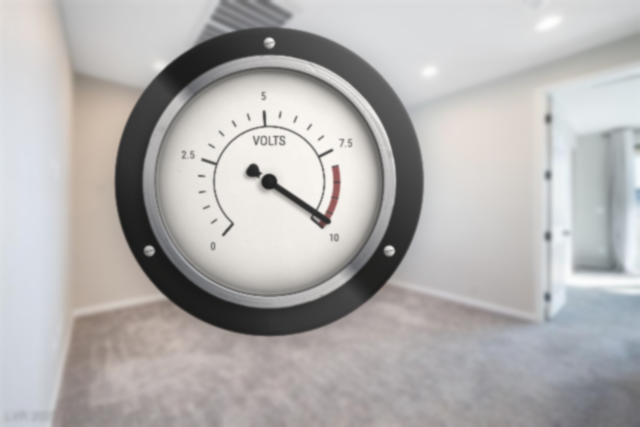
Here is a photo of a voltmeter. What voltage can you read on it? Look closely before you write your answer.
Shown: 9.75 V
